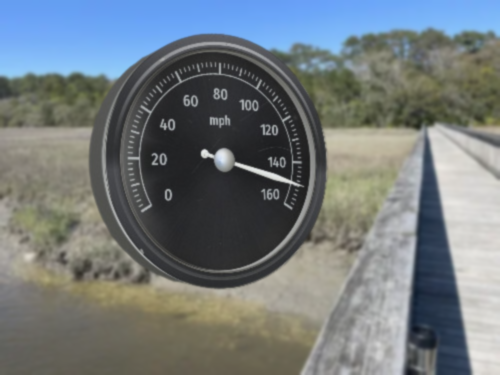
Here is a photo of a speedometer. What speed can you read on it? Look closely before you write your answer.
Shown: 150 mph
